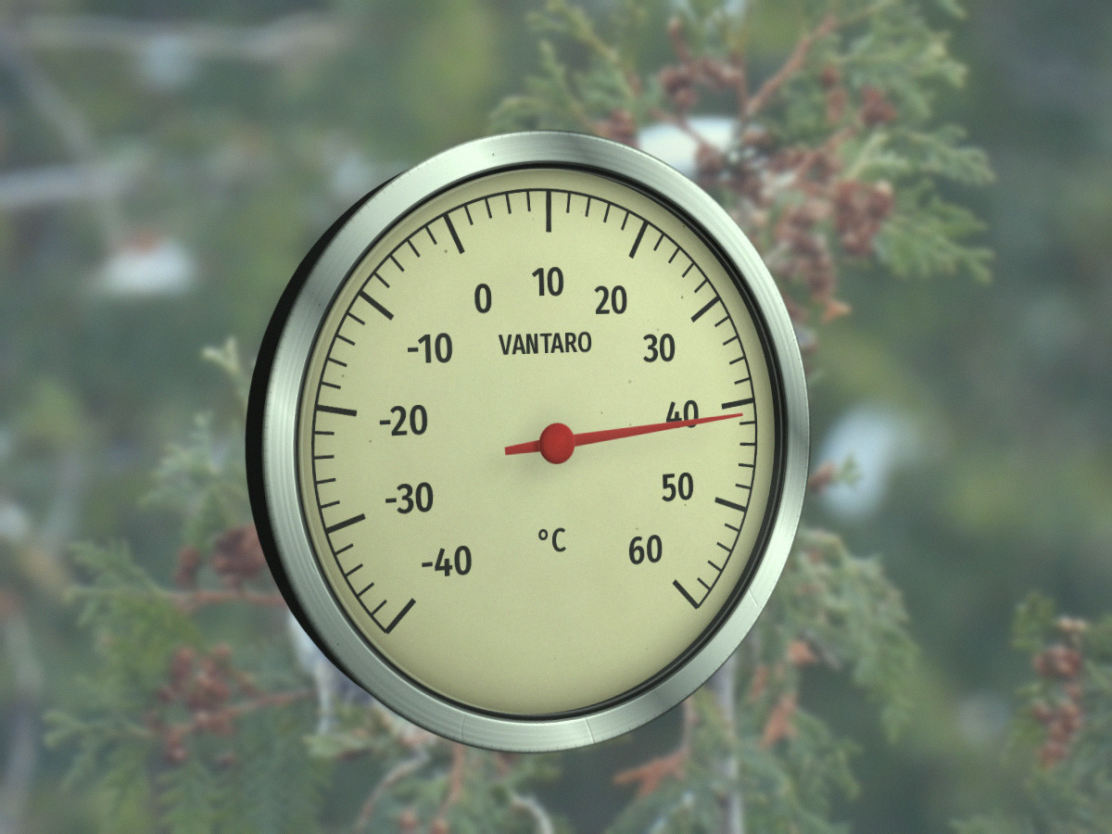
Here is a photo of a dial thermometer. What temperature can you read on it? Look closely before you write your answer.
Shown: 41 °C
